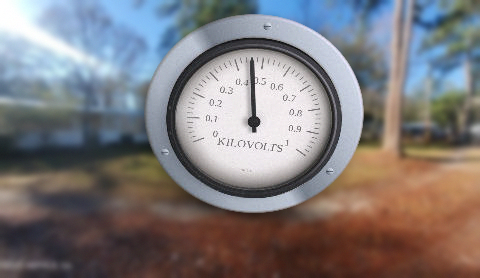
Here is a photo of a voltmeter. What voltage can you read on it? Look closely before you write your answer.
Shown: 0.46 kV
